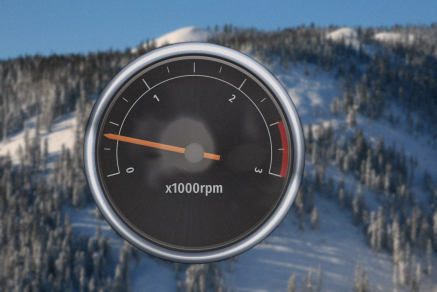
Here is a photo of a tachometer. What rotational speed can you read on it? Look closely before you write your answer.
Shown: 375 rpm
